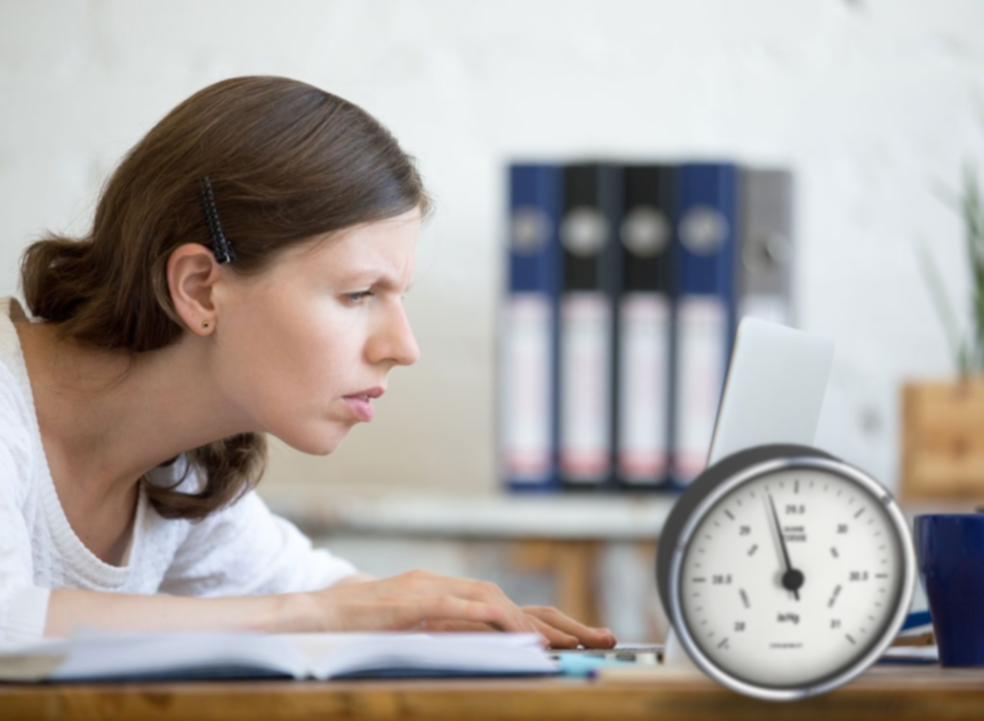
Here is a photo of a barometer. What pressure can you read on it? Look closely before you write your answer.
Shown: 29.3 inHg
